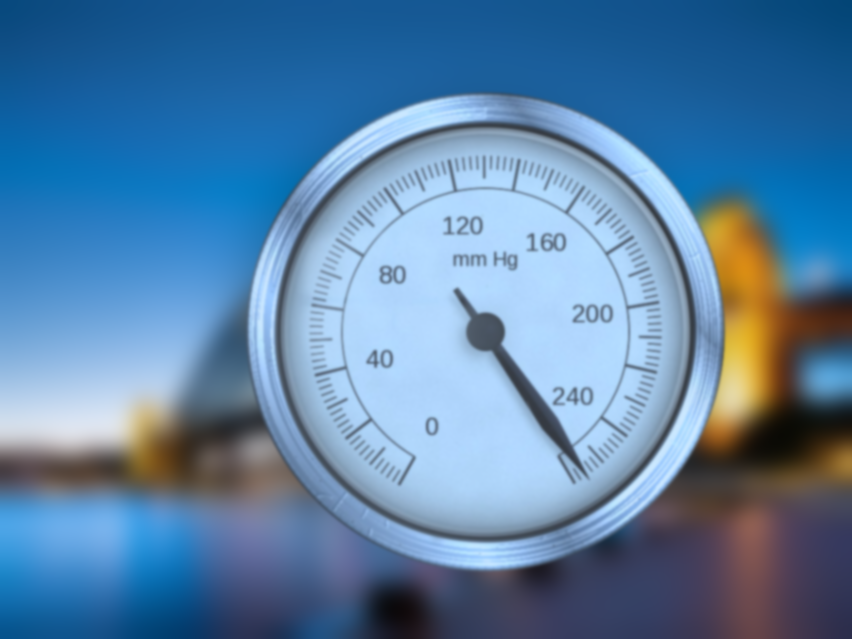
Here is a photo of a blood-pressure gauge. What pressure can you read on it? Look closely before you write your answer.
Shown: 256 mmHg
